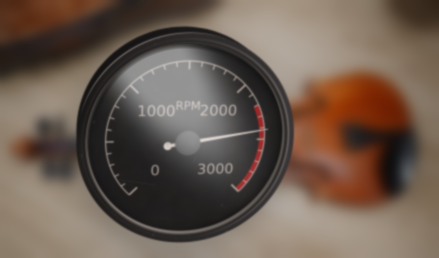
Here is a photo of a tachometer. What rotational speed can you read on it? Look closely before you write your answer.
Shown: 2400 rpm
